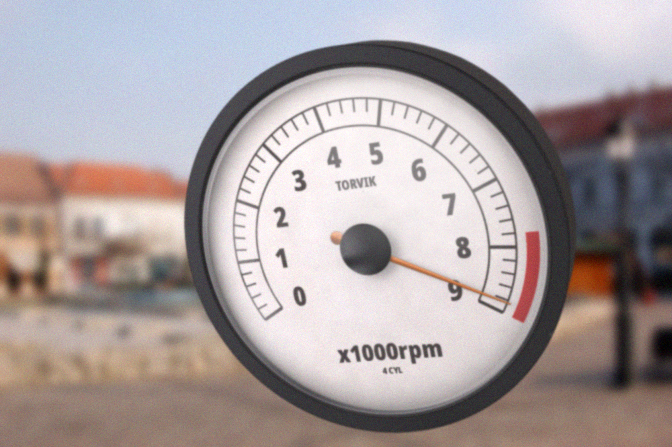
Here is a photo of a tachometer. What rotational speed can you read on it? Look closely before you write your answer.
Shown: 8800 rpm
